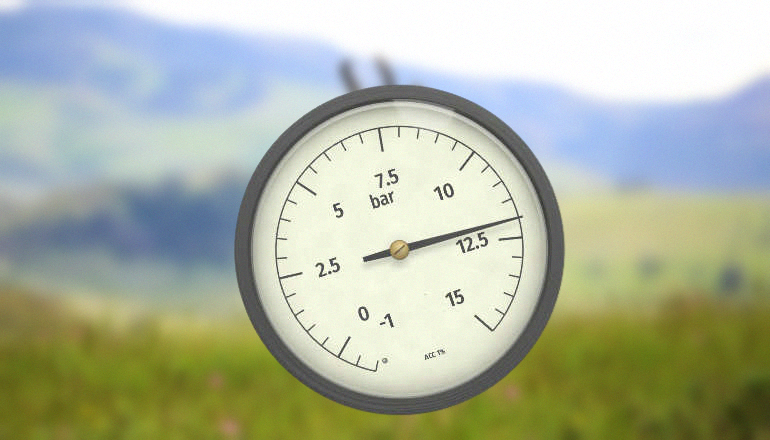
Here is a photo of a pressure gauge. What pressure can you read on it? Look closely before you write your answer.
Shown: 12 bar
